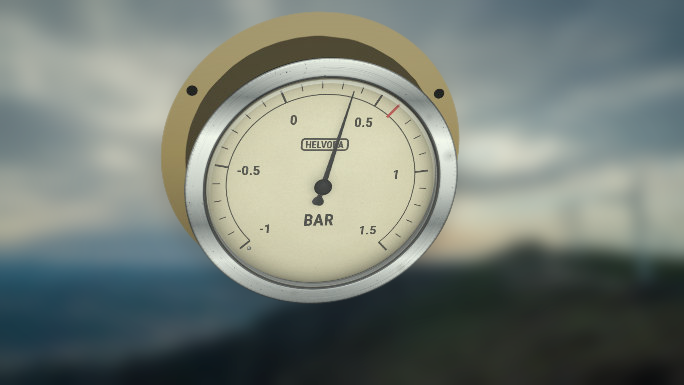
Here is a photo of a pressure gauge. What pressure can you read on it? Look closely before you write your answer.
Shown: 0.35 bar
